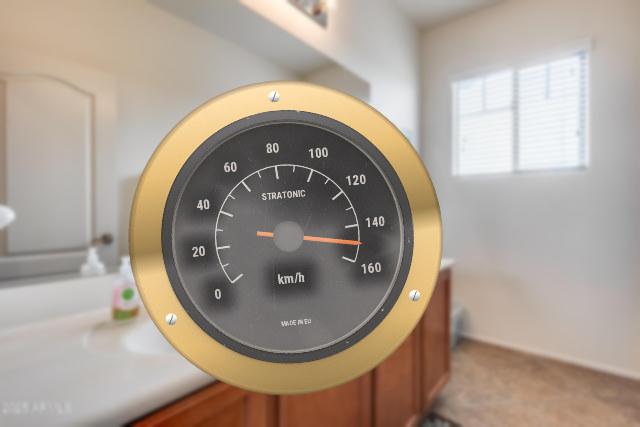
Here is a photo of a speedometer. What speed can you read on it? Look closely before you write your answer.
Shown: 150 km/h
